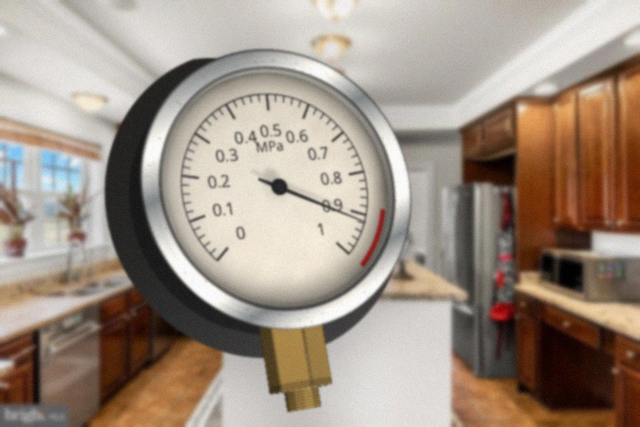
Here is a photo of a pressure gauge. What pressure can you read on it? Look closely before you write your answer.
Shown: 0.92 MPa
